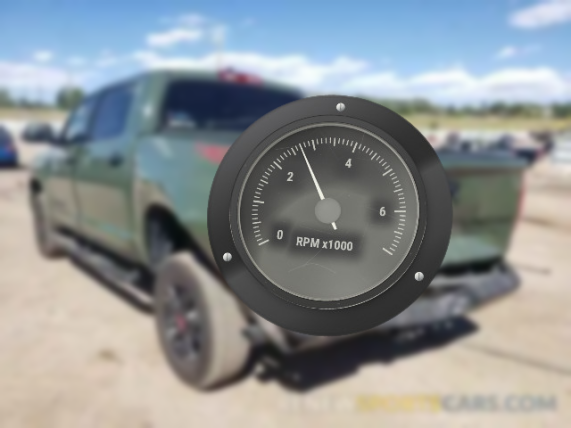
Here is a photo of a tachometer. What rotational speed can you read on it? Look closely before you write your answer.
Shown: 2700 rpm
